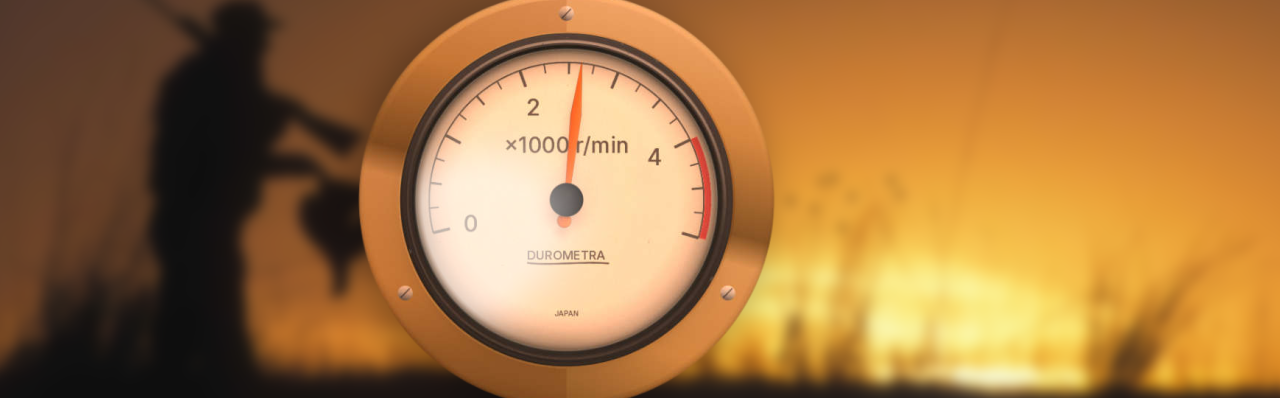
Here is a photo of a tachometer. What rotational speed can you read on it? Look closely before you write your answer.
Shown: 2625 rpm
